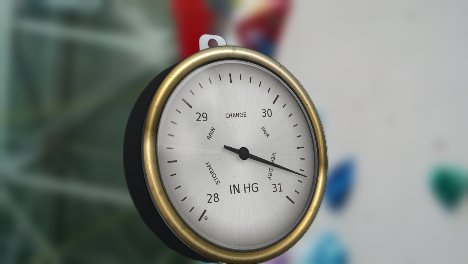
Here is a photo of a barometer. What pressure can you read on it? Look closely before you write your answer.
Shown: 30.75 inHg
